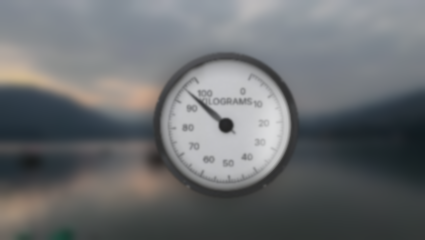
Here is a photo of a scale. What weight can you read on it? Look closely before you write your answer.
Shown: 95 kg
